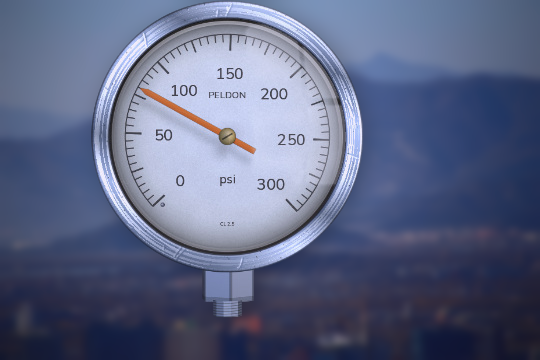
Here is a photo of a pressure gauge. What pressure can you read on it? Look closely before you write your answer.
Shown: 80 psi
